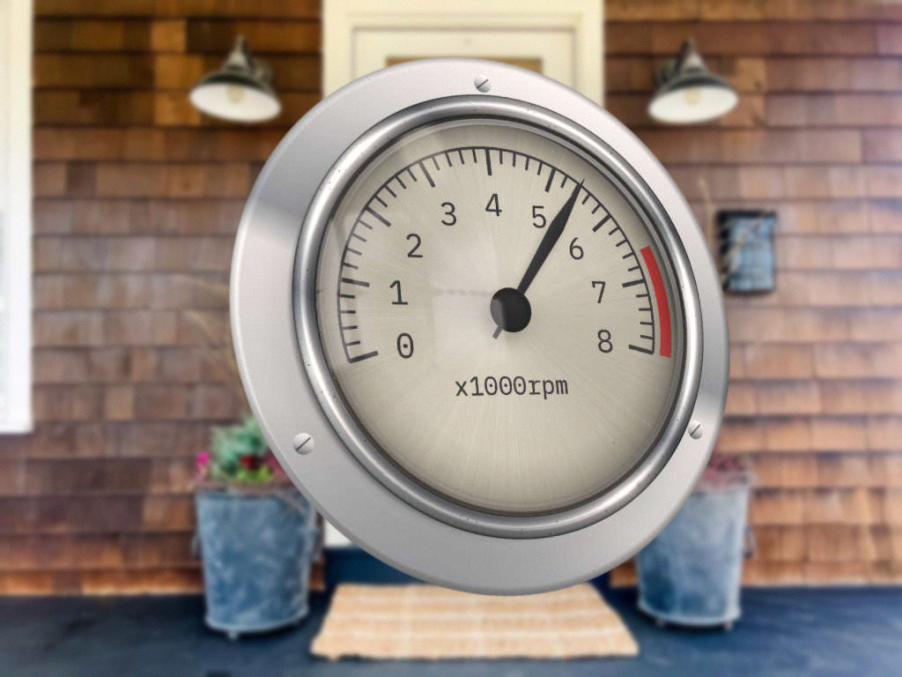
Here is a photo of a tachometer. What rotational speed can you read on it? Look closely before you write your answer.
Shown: 5400 rpm
